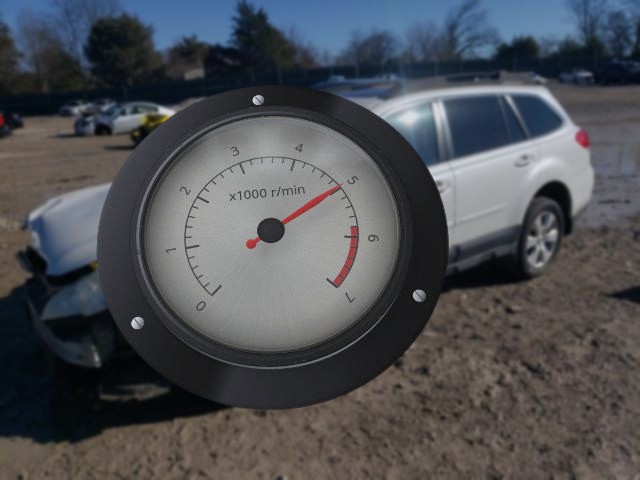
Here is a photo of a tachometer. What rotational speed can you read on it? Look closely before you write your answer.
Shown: 5000 rpm
